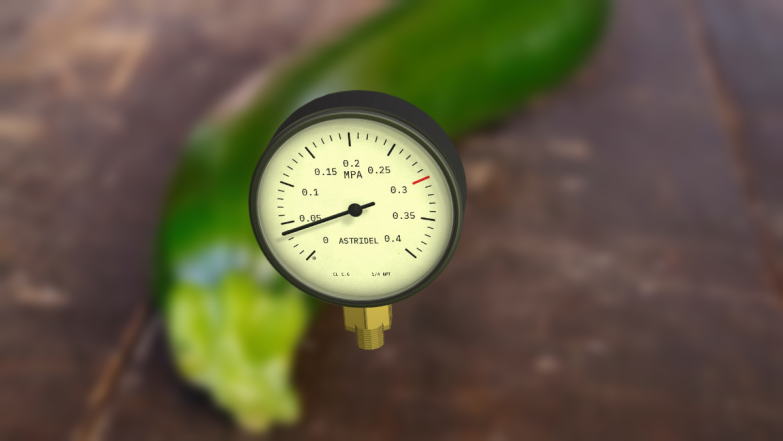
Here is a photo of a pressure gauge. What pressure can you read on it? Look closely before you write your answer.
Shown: 0.04 MPa
